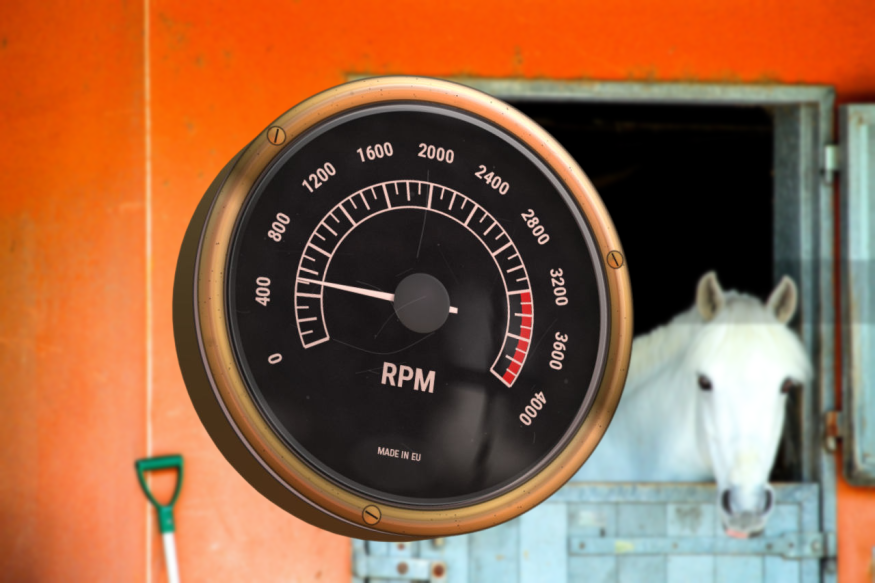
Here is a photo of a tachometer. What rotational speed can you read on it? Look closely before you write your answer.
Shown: 500 rpm
